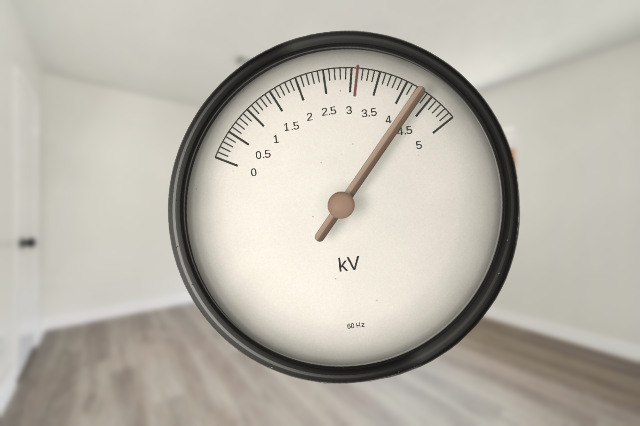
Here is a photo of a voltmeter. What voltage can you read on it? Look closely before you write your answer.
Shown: 4.3 kV
